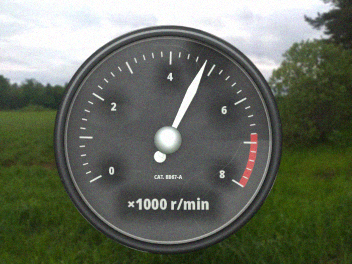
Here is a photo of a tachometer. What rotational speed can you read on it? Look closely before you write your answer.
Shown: 4800 rpm
